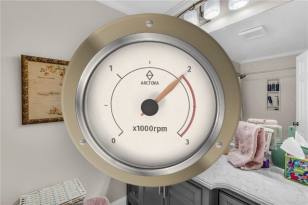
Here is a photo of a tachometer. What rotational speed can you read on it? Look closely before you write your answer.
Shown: 2000 rpm
